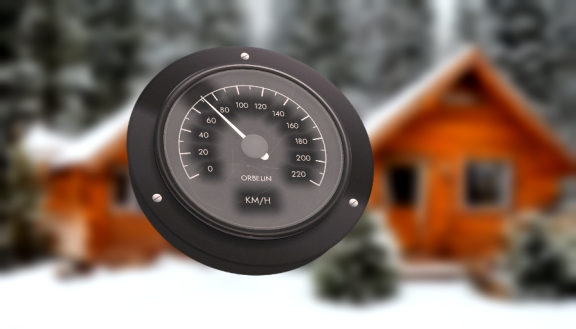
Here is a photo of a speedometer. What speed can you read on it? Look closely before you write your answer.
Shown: 70 km/h
